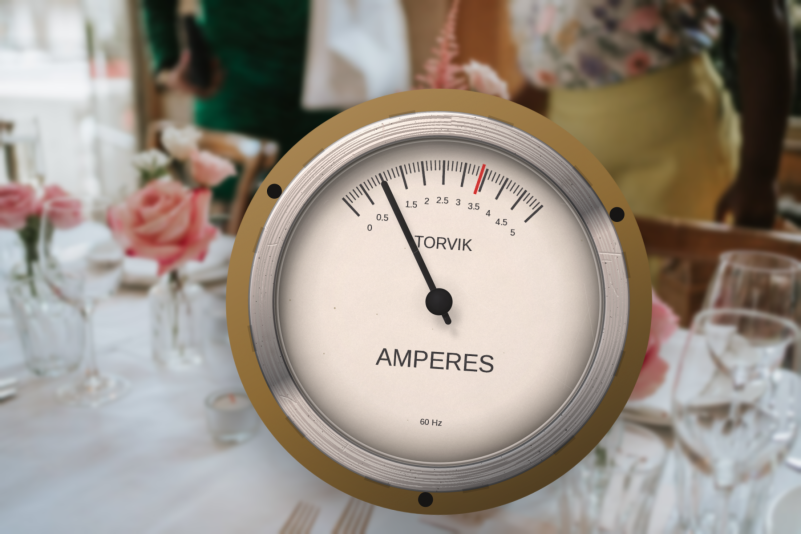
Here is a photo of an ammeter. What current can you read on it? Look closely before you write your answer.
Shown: 1 A
